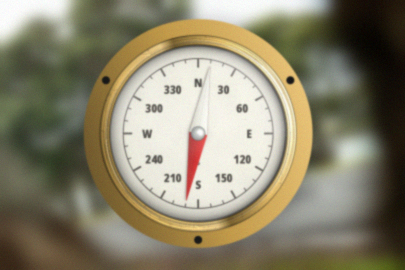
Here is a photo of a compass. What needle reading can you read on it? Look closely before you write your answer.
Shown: 190 °
